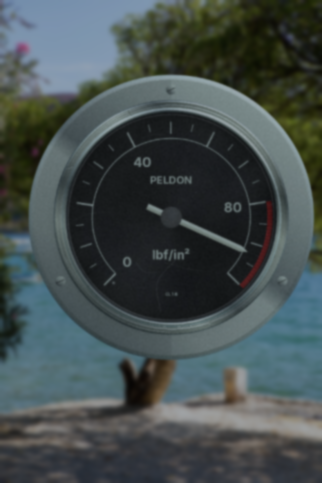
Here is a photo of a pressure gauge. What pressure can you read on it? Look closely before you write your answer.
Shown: 92.5 psi
